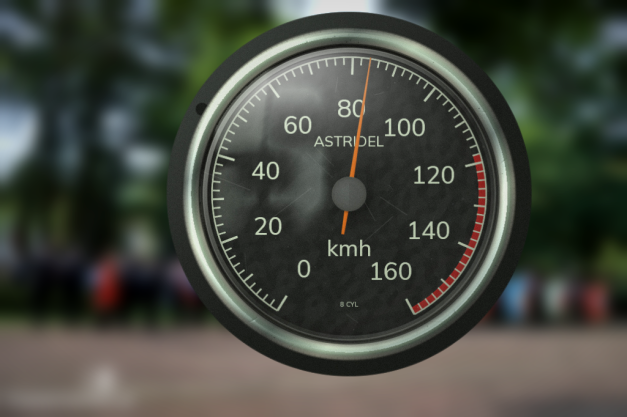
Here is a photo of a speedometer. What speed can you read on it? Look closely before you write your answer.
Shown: 84 km/h
